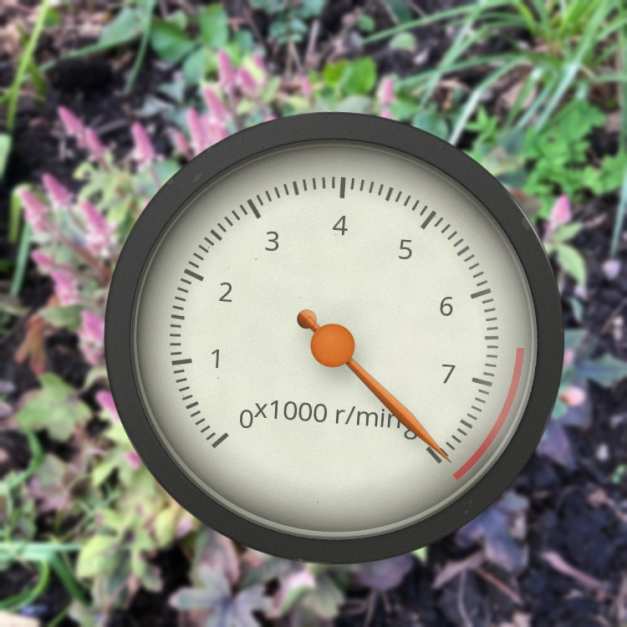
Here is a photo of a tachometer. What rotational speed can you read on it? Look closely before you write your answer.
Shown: 7900 rpm
